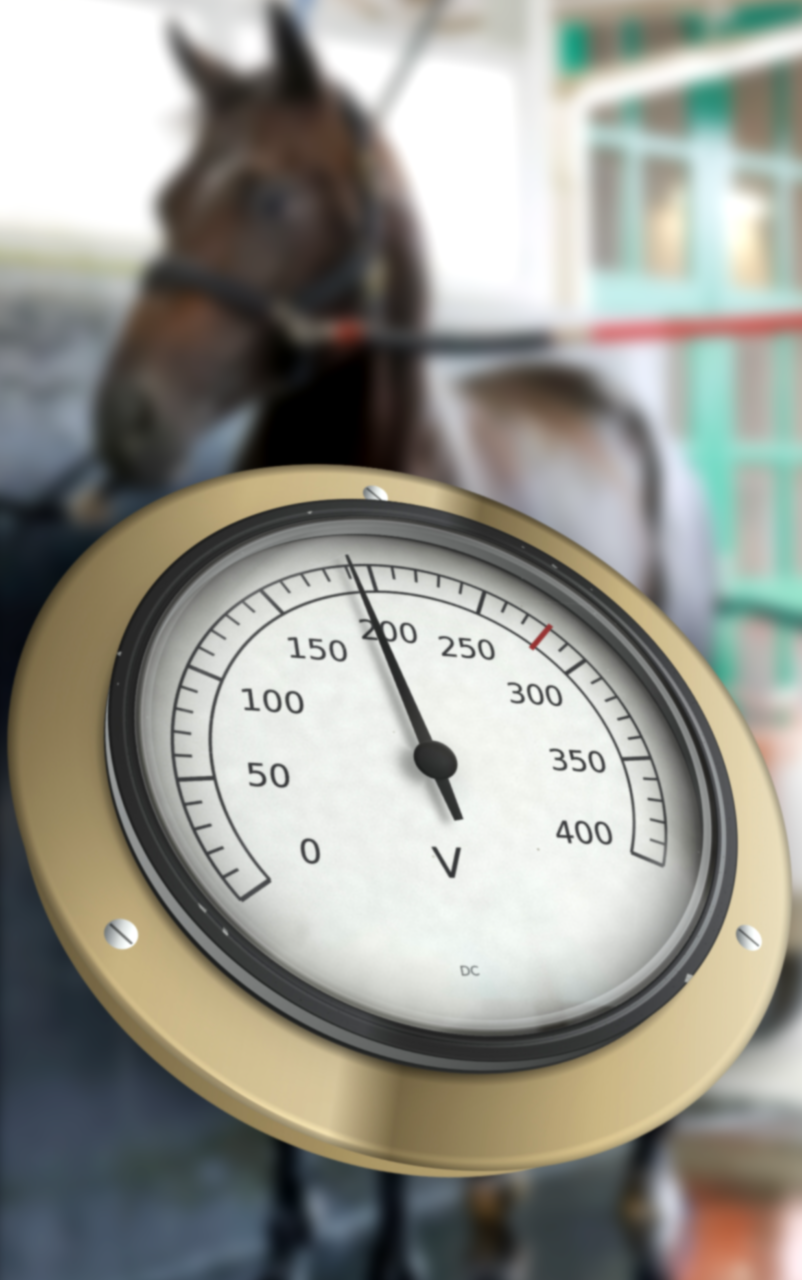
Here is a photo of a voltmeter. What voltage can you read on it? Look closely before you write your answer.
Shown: 190 V
